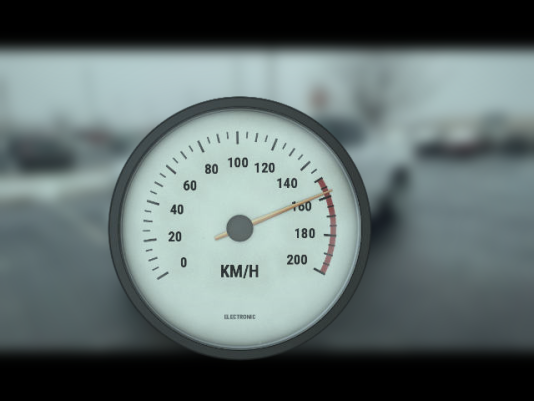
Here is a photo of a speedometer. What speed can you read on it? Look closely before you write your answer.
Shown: 157.5 km/h
